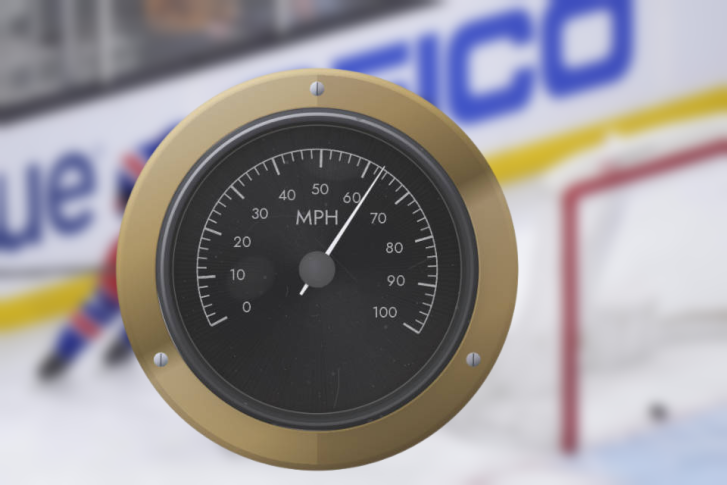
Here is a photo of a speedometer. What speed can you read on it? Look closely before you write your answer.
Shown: 63 mph
